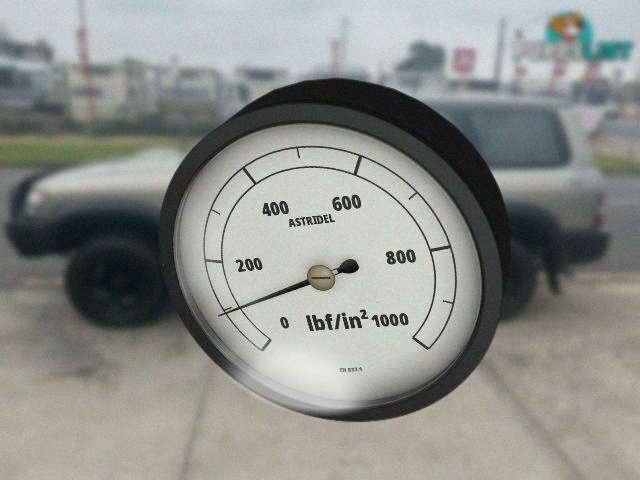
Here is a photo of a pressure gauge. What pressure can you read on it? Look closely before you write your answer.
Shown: 100 psi
